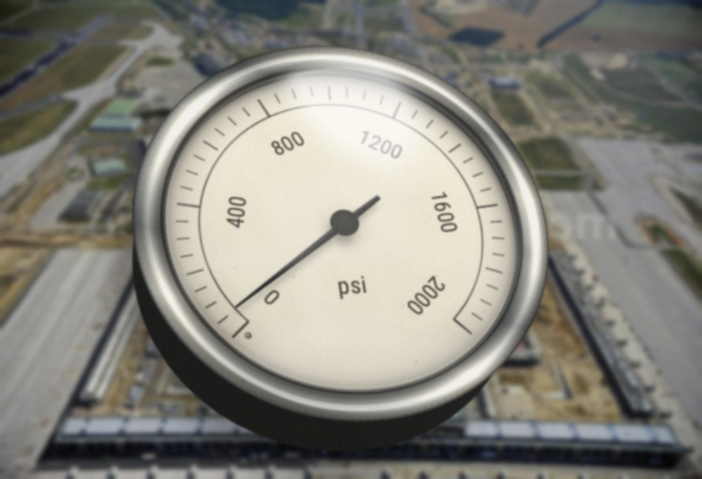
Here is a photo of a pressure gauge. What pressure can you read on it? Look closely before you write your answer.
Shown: 50 psi
